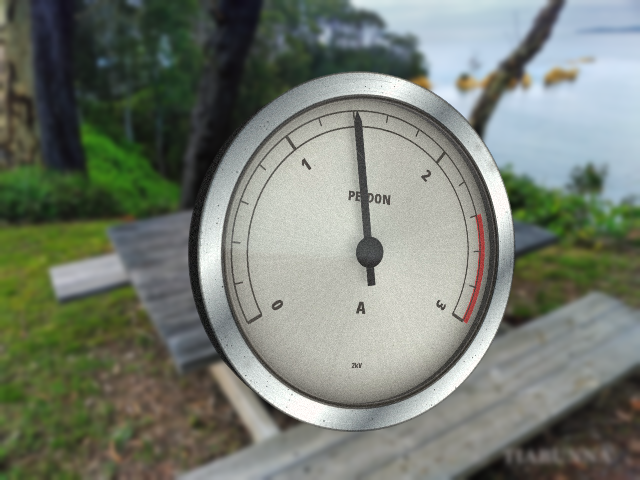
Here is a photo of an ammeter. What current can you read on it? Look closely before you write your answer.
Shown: 1.4 A
